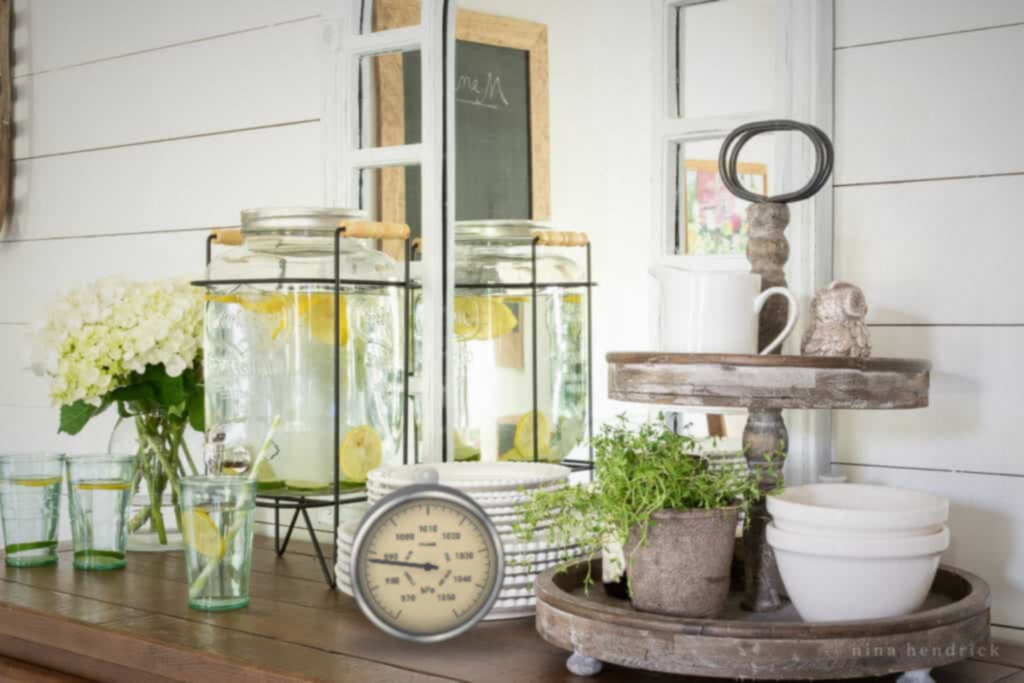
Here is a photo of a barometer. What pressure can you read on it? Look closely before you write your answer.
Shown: 988 hPa
